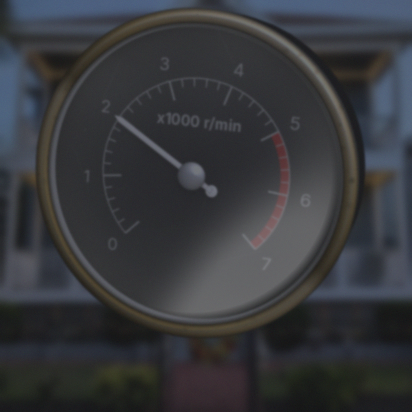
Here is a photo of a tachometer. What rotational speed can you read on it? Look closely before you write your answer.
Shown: 2000 rpm
